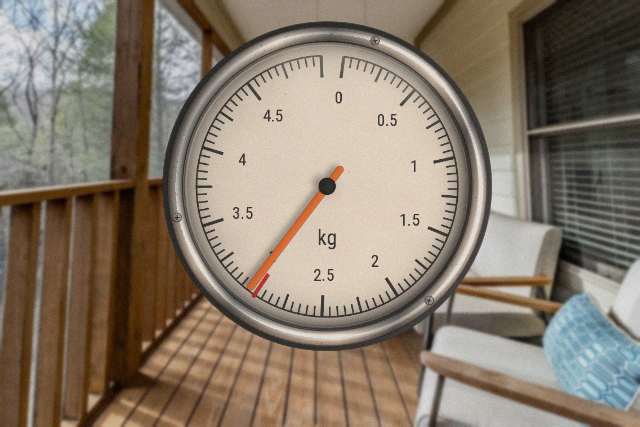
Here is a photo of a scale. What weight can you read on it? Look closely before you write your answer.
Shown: 3 kg
